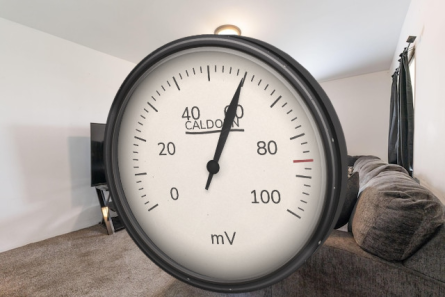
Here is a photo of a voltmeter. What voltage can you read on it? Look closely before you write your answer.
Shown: 60 mV
